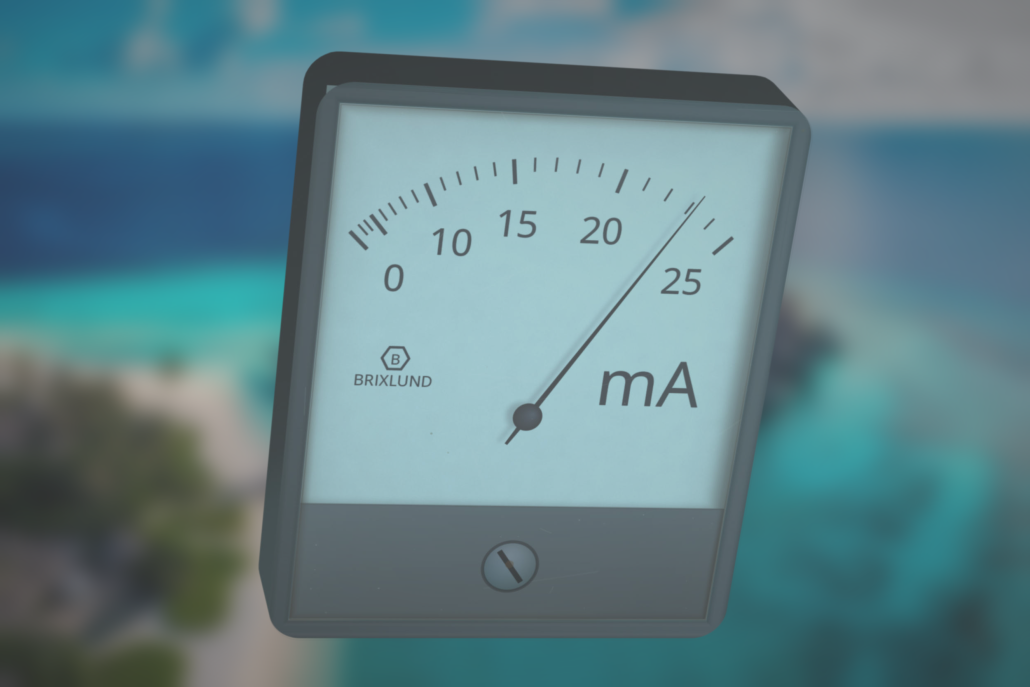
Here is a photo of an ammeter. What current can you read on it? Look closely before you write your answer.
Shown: 23 mA
